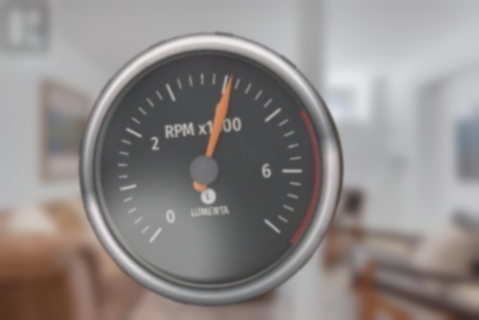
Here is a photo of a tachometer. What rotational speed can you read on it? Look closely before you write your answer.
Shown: 4100 rpm
